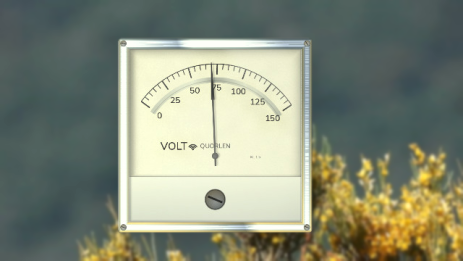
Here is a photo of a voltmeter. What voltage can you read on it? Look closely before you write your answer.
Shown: 70 V
